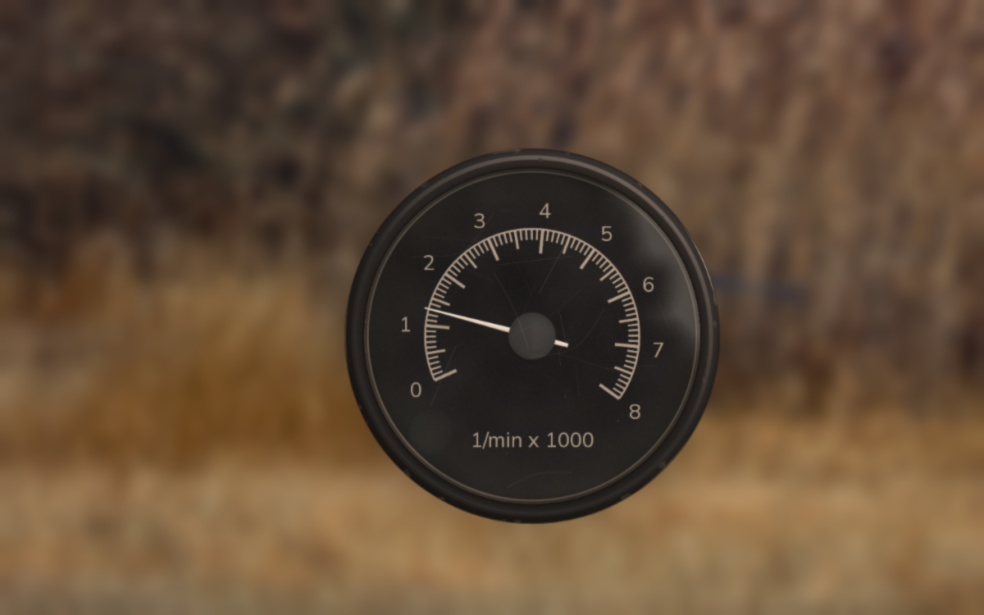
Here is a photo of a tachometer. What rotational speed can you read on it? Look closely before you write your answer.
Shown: 1300 rpm
